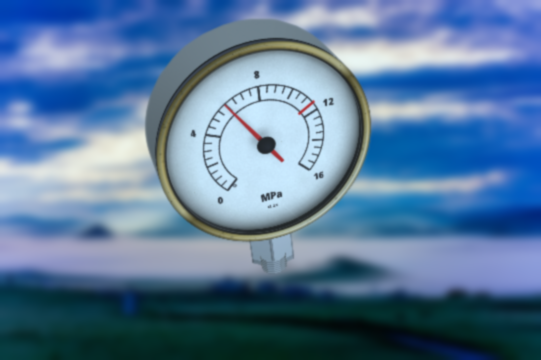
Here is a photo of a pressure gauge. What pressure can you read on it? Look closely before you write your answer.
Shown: 6 MPa
